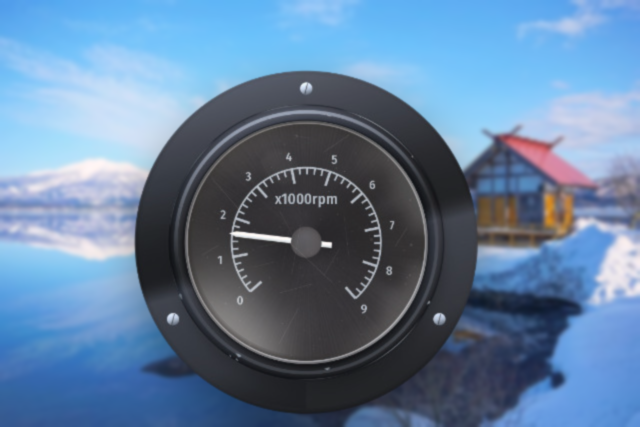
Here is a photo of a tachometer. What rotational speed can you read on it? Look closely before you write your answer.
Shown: 1600 rpm
